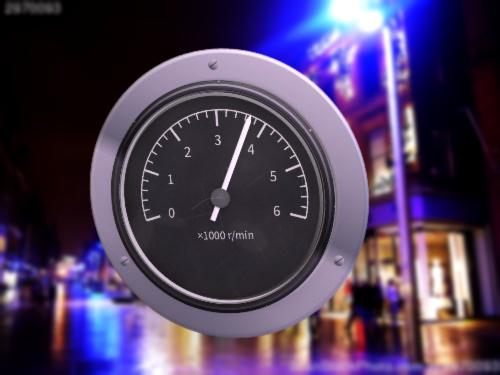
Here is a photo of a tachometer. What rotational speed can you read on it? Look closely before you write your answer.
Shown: 3700 rpm
